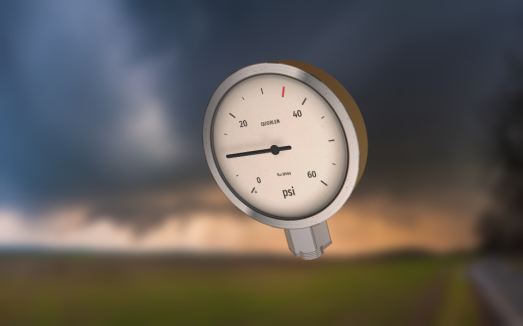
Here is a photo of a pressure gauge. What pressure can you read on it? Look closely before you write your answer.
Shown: 10 psi
